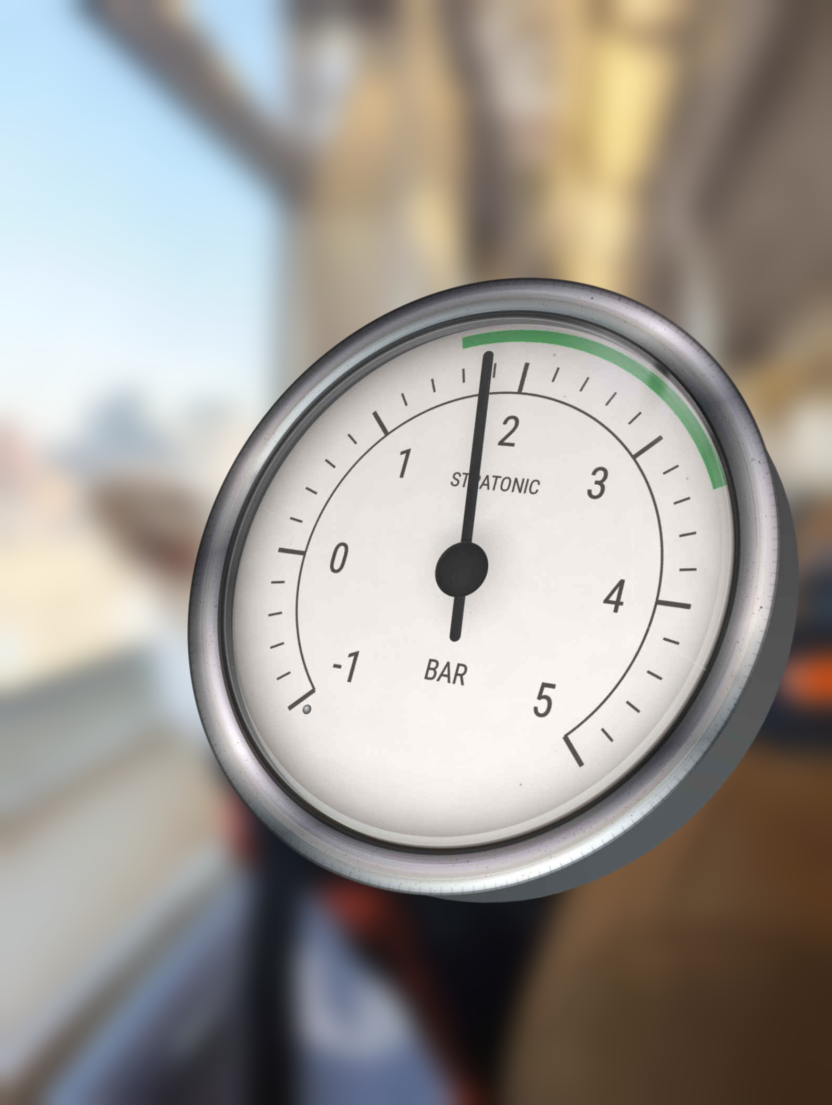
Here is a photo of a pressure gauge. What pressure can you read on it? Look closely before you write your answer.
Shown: 1.8 bar
